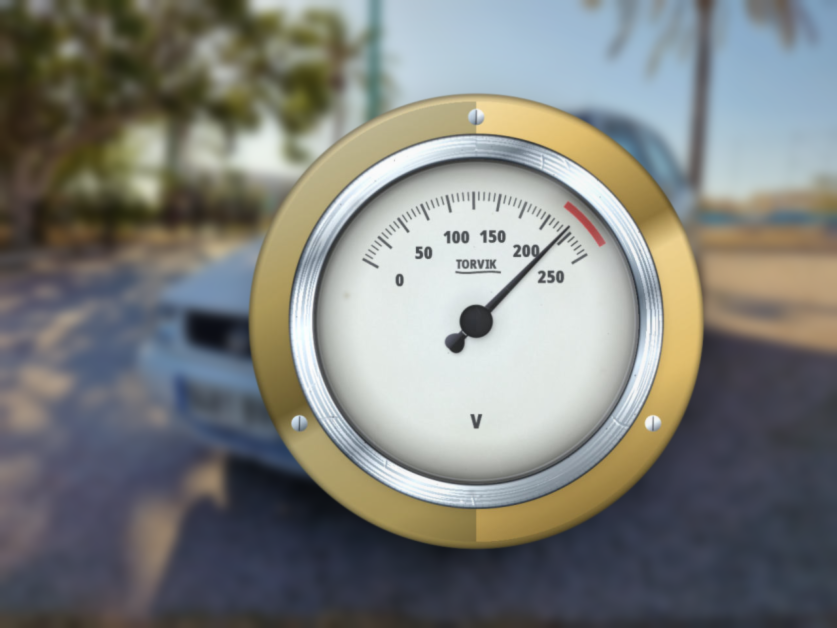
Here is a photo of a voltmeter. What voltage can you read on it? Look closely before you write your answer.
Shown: 220 V
